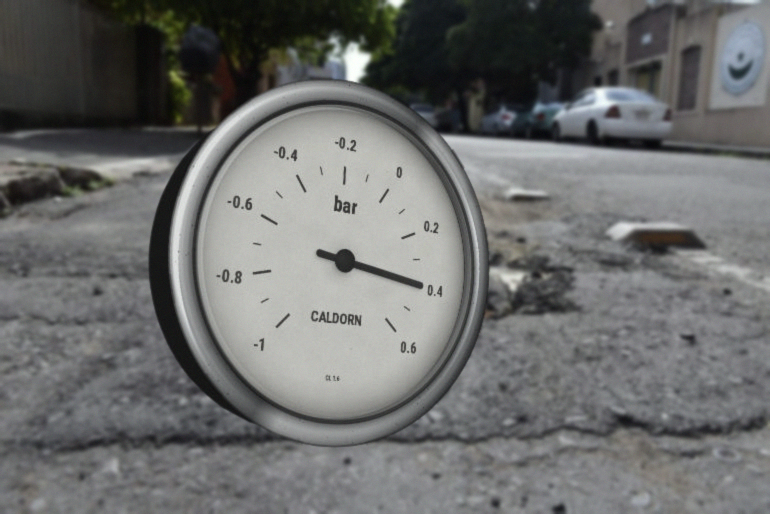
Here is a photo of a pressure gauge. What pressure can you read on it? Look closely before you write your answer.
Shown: 0.4 bar
